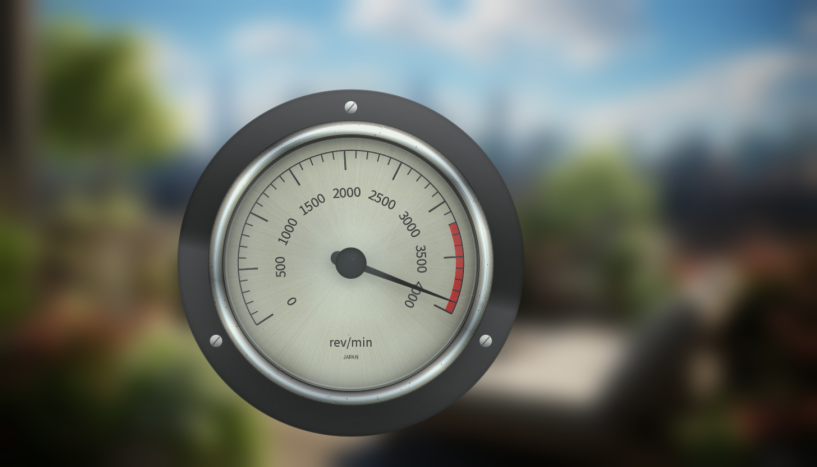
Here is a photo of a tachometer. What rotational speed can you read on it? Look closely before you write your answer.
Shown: 3900 rpm
